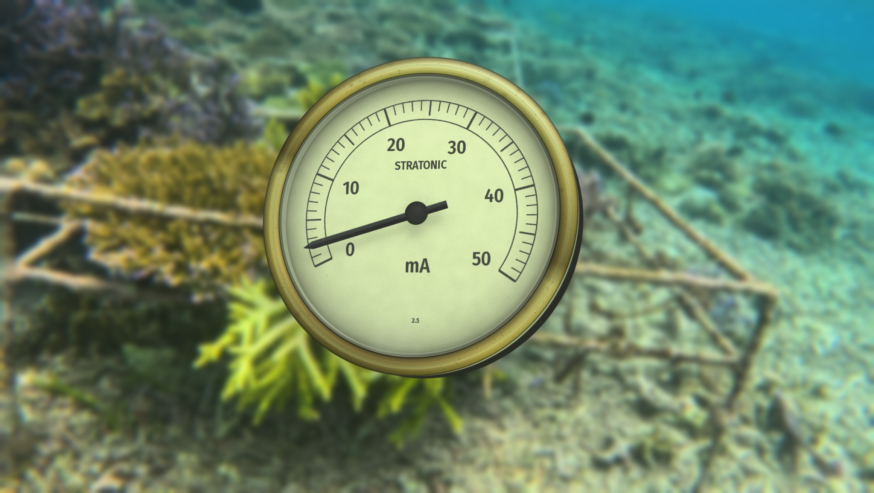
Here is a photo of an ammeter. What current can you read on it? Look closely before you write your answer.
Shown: 2 mA
